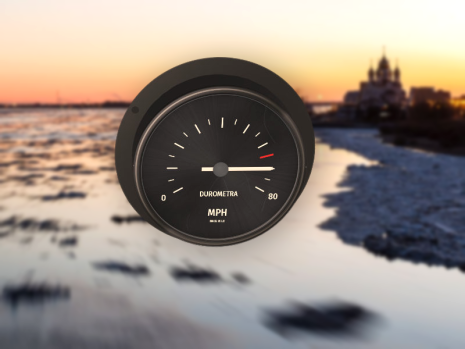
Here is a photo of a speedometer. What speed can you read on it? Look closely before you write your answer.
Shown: 70 mph
